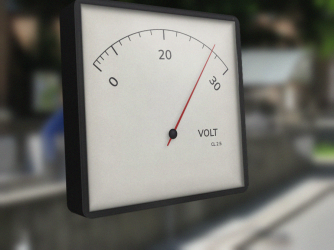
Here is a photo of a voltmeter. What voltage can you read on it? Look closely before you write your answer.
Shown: 27 V
